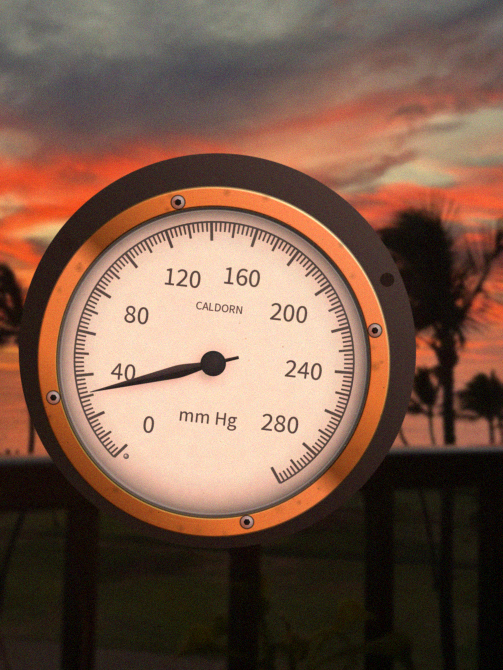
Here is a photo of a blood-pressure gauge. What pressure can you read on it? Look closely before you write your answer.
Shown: 32 mmHg
